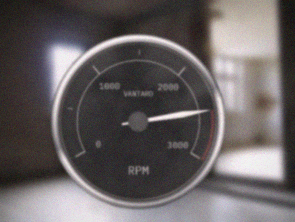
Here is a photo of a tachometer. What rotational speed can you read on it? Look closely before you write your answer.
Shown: 2500 rpm
